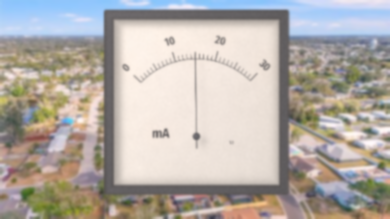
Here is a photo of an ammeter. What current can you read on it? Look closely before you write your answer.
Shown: 15 mA
